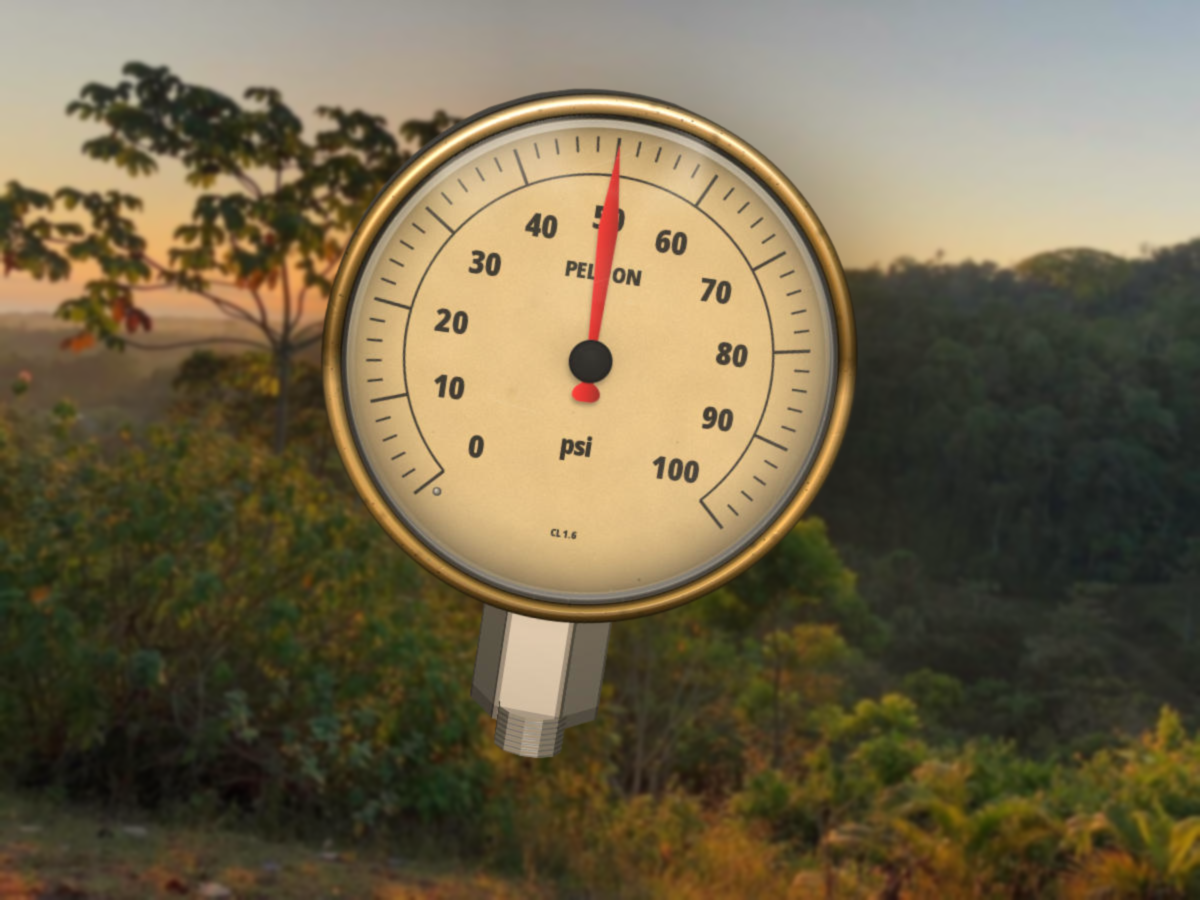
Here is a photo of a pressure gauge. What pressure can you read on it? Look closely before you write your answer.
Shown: 50 psi
